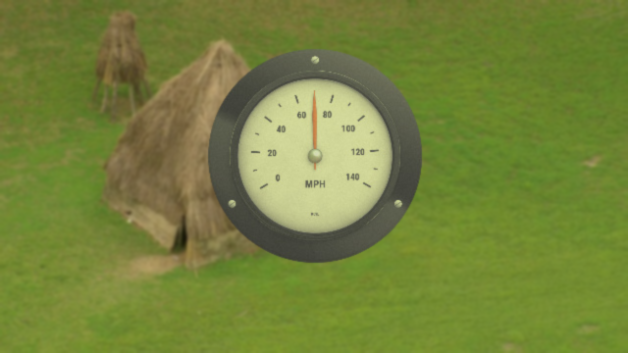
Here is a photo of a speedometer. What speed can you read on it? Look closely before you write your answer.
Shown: 70 mph
